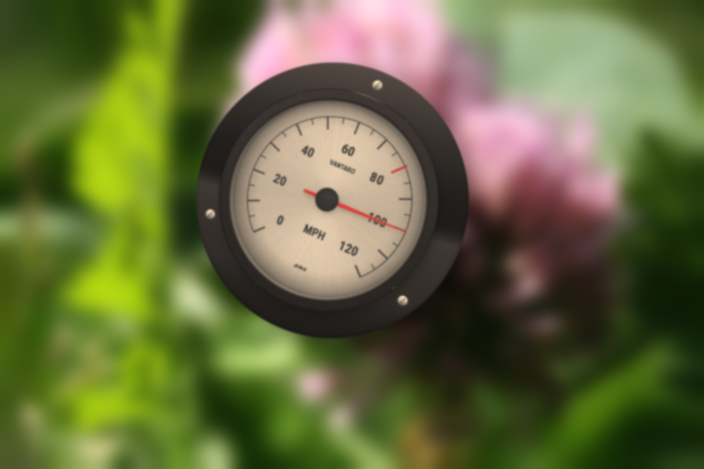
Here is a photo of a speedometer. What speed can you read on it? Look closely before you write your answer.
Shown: 100 mph
